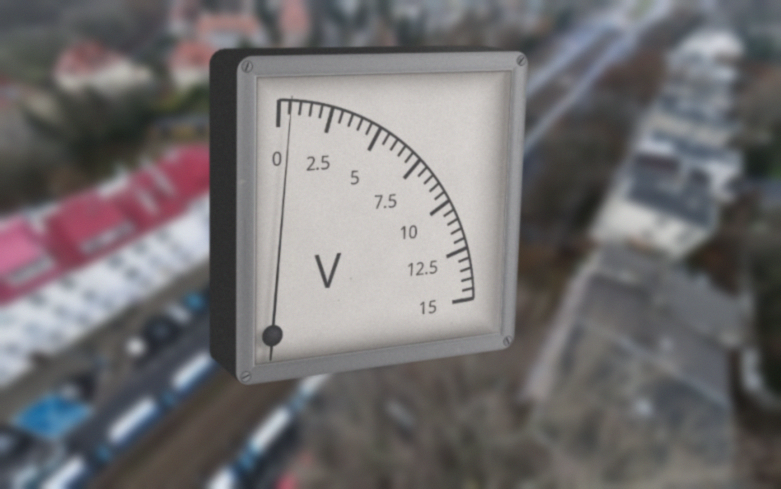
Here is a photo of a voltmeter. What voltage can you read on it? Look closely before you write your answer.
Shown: 0.5 V
